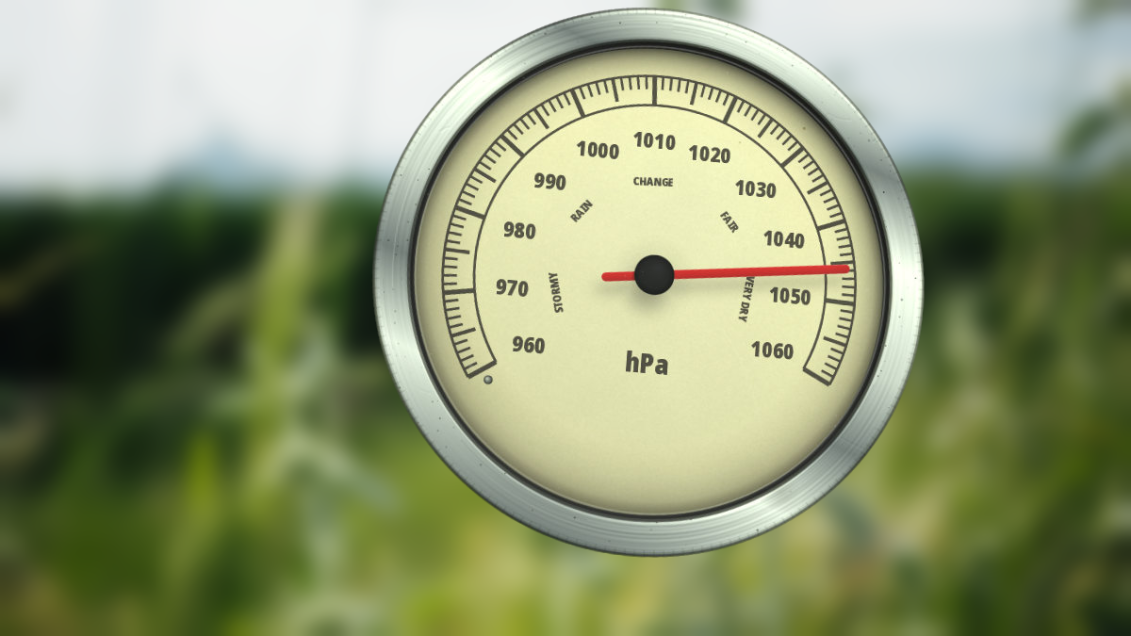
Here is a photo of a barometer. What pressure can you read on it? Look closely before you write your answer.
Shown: 1046 hPa
